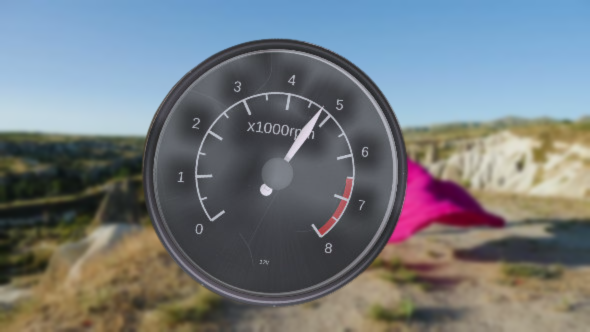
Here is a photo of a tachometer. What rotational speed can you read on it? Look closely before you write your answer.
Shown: 4750 rpm
